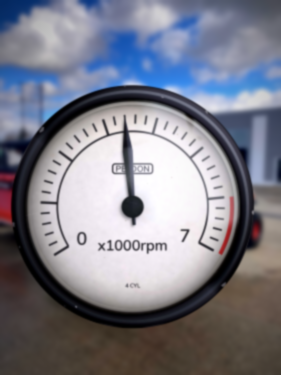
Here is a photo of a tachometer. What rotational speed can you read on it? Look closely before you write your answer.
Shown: 3400 rpm
